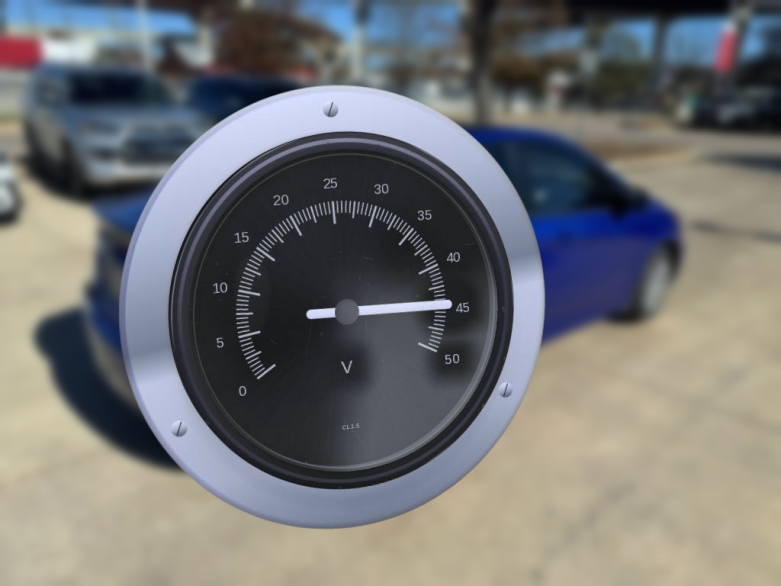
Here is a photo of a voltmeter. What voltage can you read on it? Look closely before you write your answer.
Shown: 44.5 V
